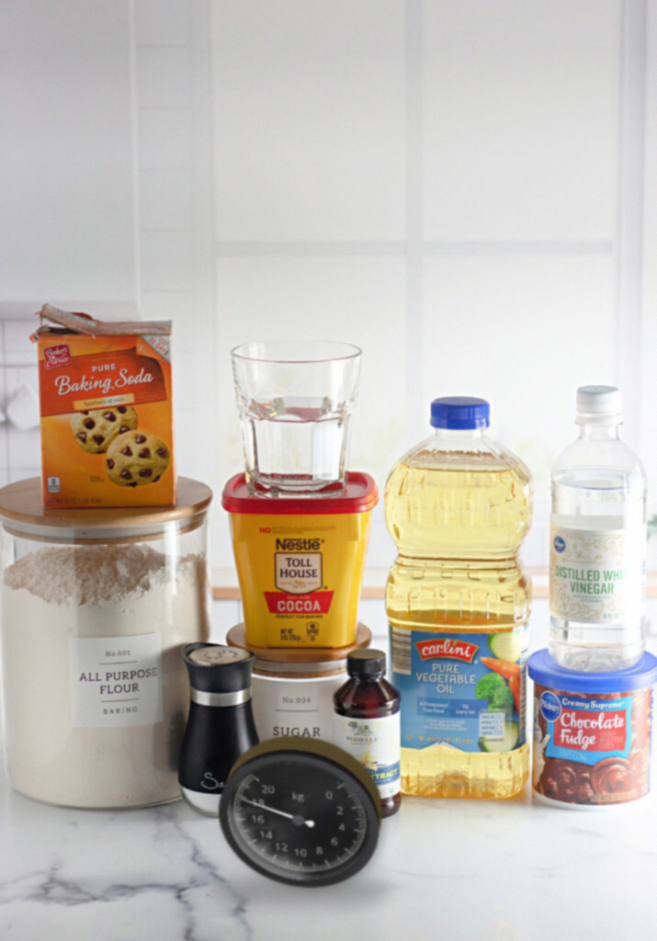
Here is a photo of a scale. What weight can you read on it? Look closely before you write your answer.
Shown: 18 kg
